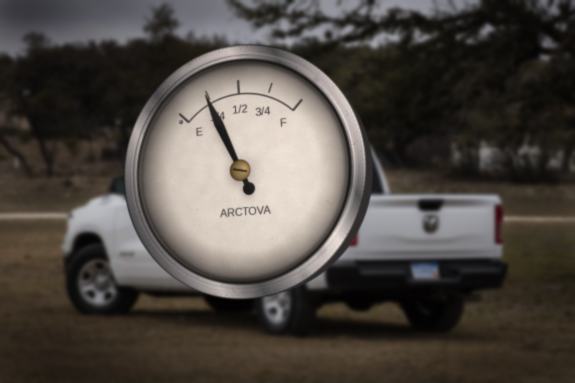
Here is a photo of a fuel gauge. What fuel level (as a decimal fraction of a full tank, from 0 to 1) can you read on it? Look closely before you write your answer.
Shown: 0.25
